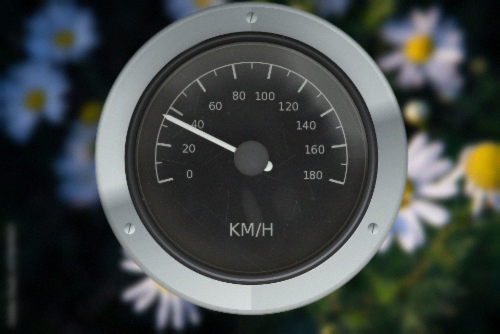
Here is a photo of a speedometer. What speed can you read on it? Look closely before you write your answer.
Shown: 35 km/h
